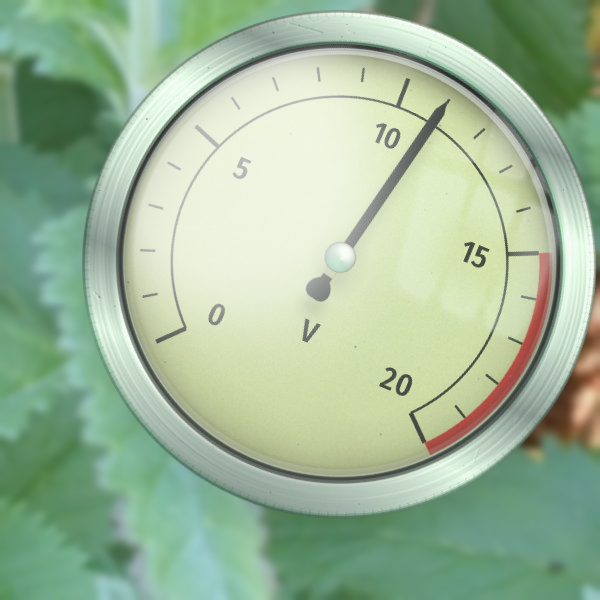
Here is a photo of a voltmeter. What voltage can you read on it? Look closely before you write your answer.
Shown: 11 V
